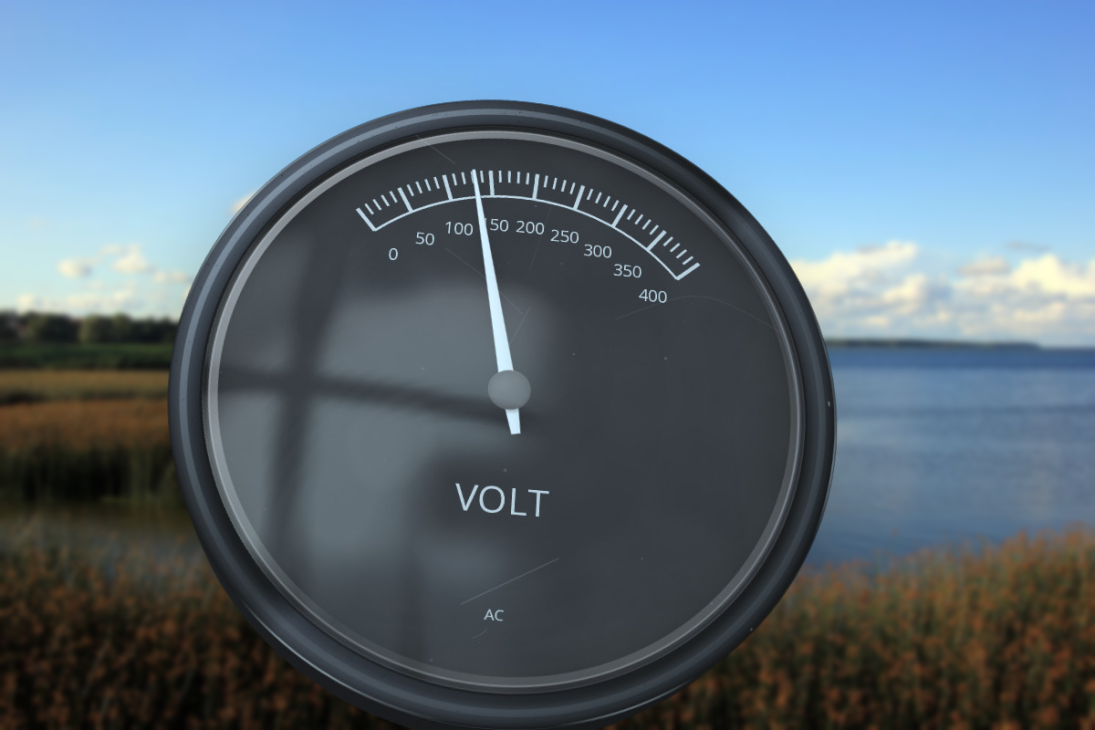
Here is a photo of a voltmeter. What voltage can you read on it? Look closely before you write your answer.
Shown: 130 V
